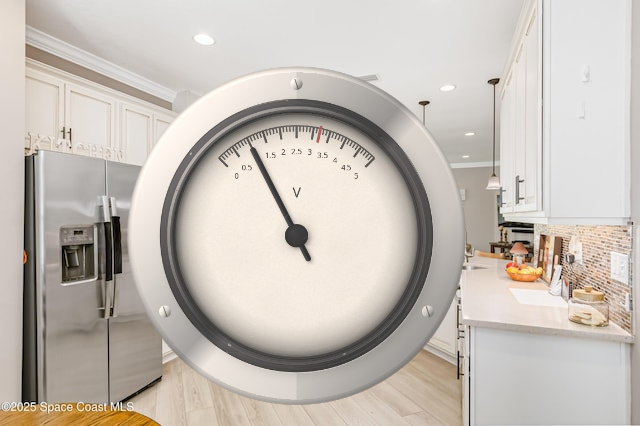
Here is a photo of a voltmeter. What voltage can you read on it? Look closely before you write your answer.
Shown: 1 V
